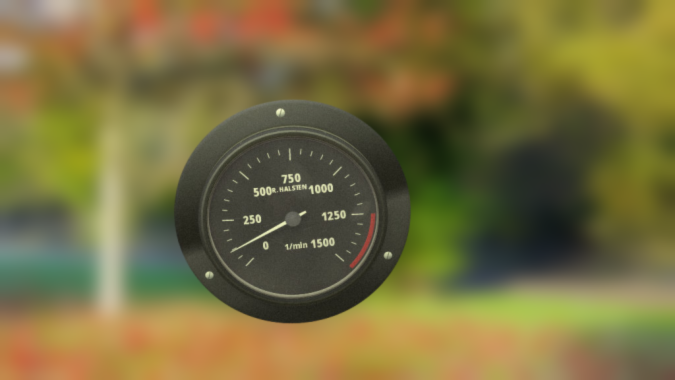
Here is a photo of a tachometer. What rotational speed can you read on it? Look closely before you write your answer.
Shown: 100 rpm
